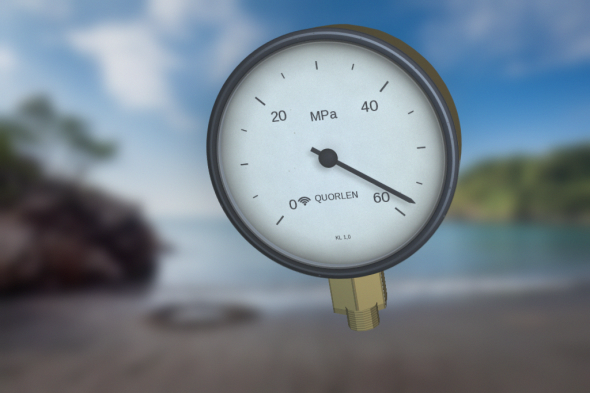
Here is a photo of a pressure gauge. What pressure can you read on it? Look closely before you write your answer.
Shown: 57.5 MPa
